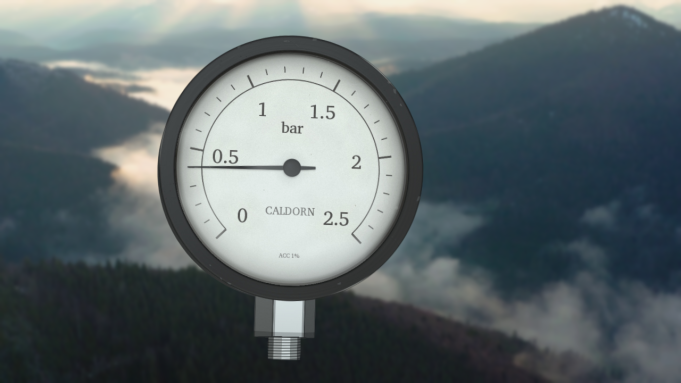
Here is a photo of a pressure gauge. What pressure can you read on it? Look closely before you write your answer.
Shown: 0.4 bar
